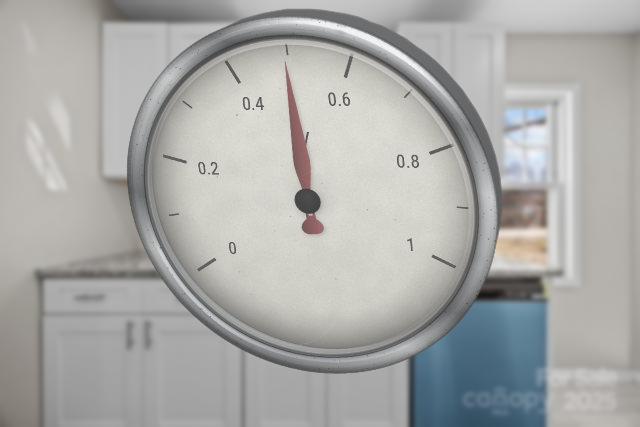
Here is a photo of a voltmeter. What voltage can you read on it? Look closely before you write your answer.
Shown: 0.5 V
